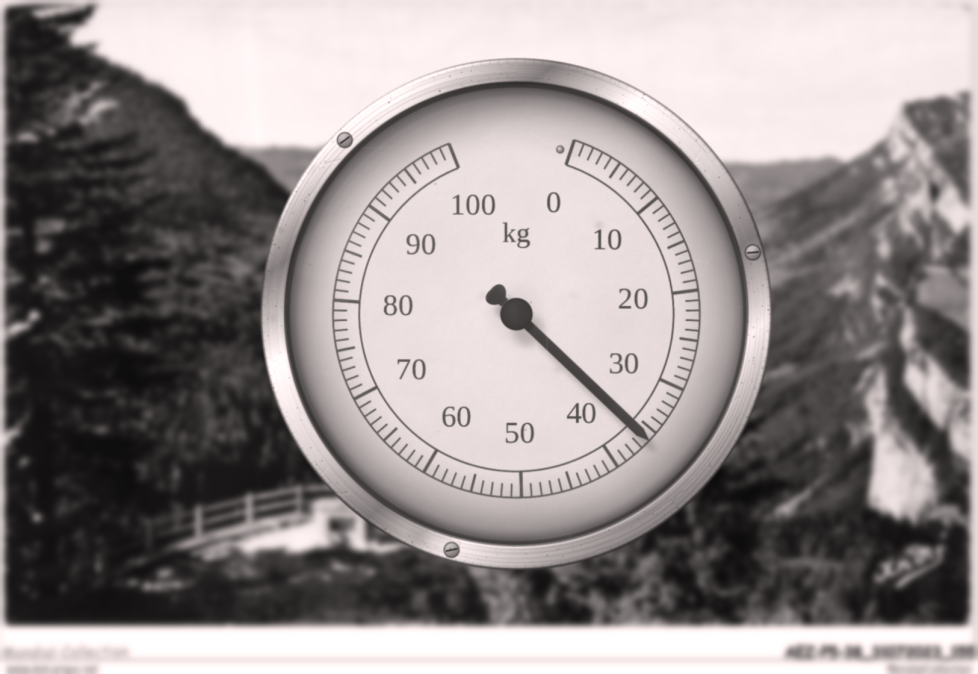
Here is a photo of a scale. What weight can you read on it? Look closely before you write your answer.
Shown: 36 kg
